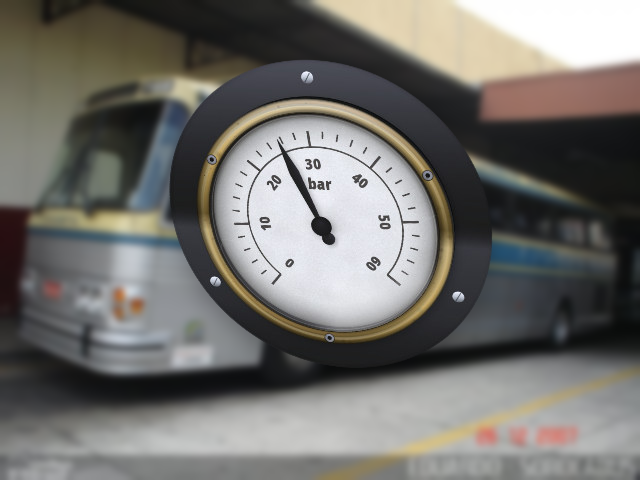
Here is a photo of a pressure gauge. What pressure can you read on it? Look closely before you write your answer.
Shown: 26 bar
